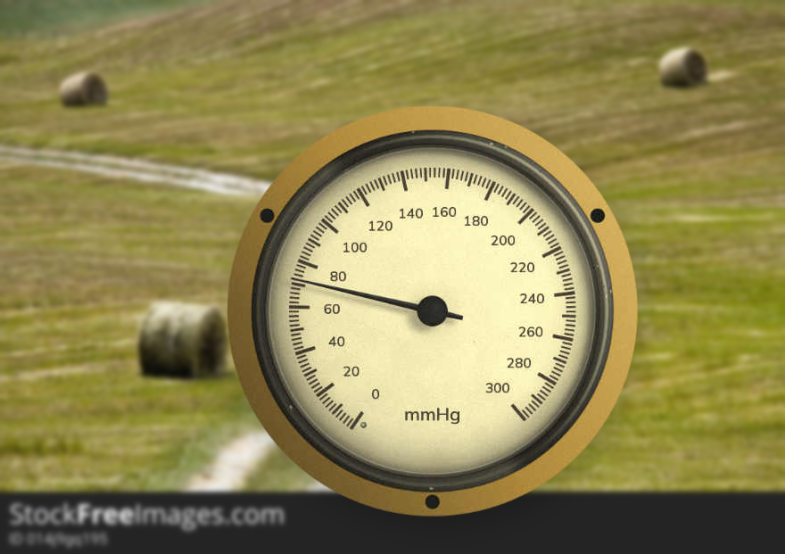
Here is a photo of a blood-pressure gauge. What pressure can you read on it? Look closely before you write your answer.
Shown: 72 mmHg
